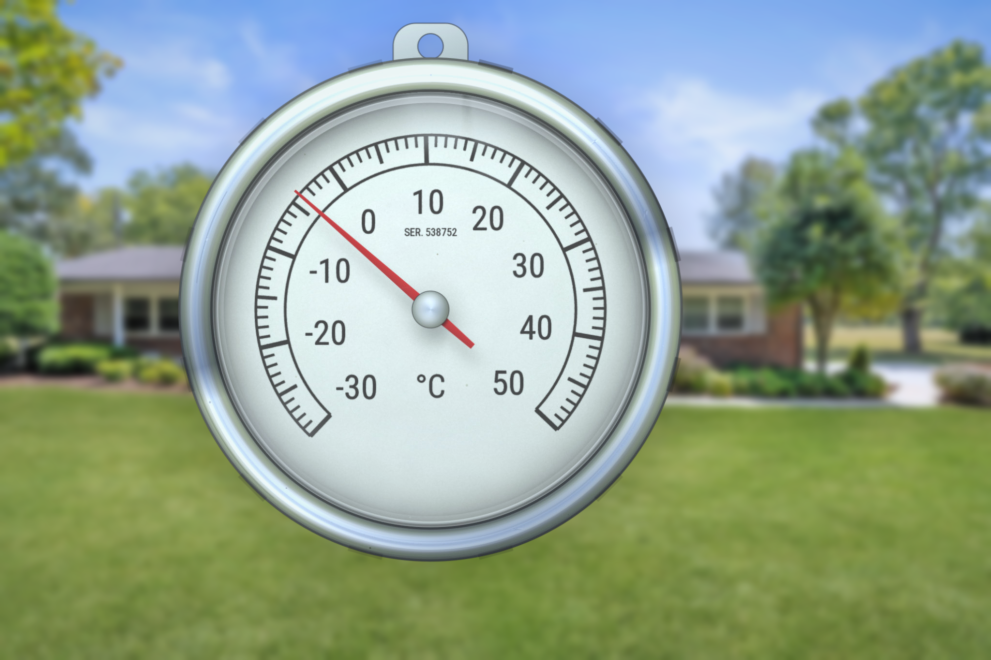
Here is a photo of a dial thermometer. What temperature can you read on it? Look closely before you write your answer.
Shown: -4 °C
